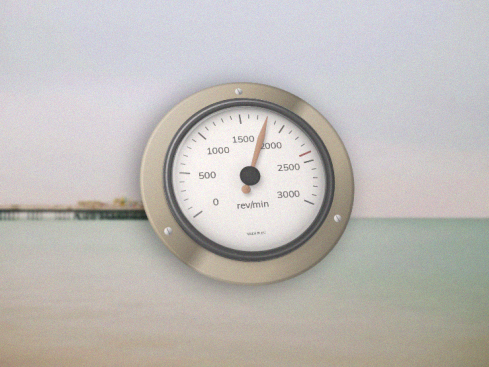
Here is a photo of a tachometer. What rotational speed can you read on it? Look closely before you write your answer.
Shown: 1800 rpm
